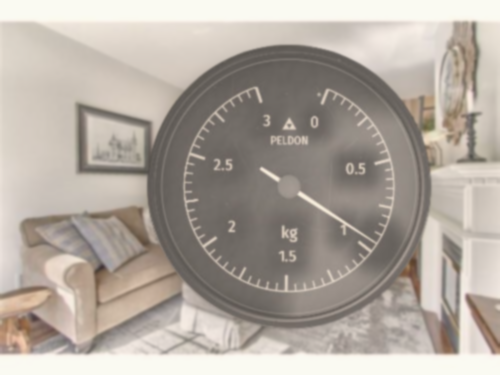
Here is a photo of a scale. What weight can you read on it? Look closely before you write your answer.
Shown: 0.95 kg
